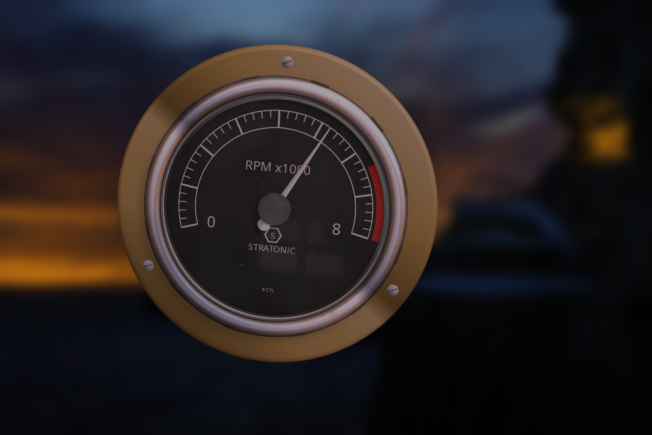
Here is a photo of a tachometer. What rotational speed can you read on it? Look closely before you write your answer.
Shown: 5200 rpm
